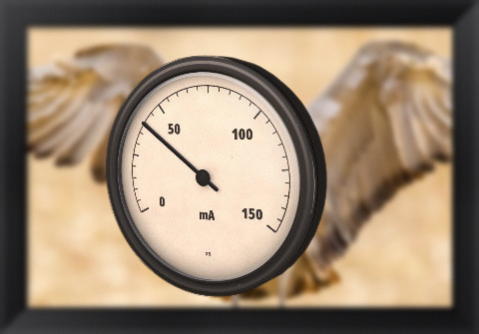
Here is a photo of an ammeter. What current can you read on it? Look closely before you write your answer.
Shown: 40 mA
